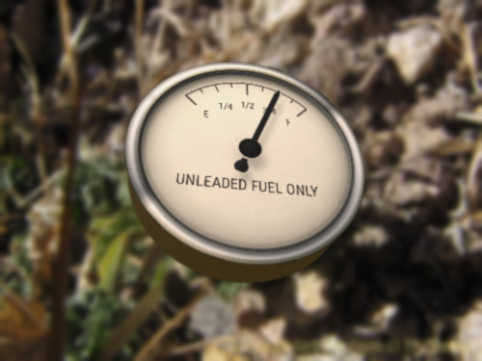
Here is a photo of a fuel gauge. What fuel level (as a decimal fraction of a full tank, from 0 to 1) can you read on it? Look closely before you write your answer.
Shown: 0.75
